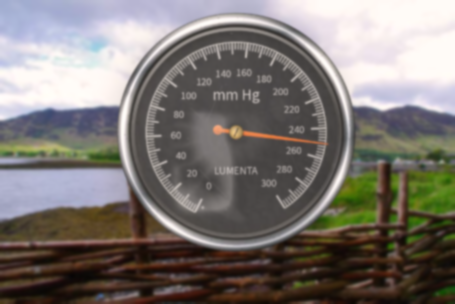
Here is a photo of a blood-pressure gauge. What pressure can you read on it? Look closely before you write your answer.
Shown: 250 mmHg
